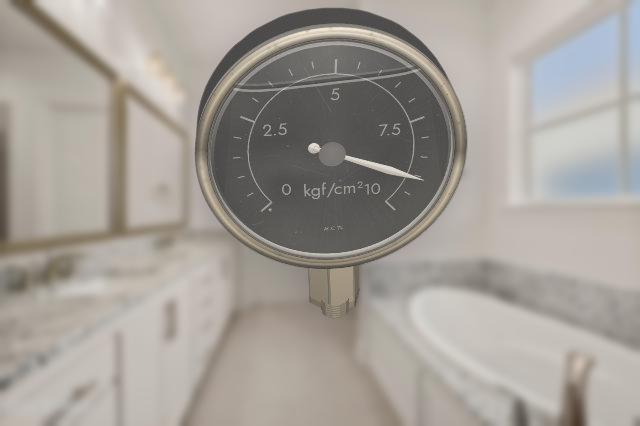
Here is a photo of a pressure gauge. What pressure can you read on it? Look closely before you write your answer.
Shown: 9 kg/cm²
